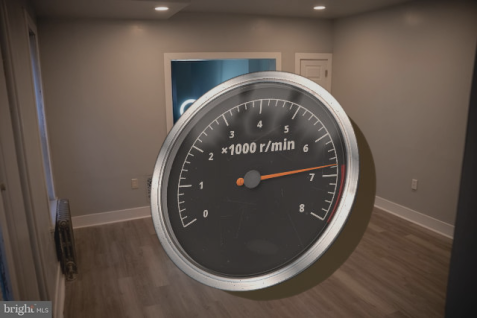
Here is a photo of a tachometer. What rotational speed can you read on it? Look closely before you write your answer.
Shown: 6800 rpm
